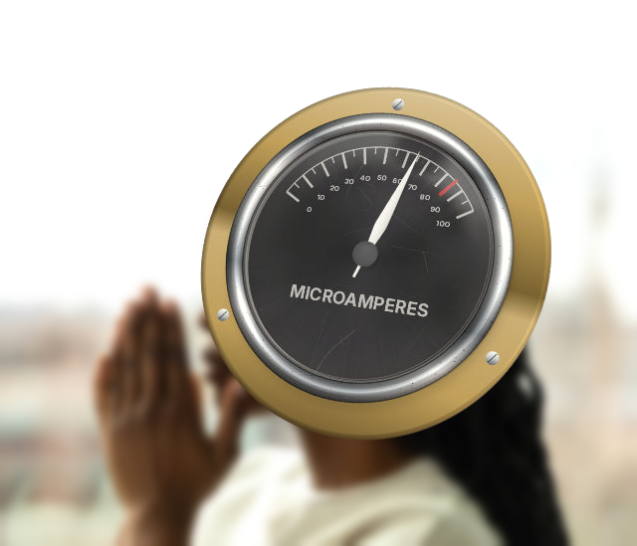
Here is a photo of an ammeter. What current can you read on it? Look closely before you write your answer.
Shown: 65 µA
